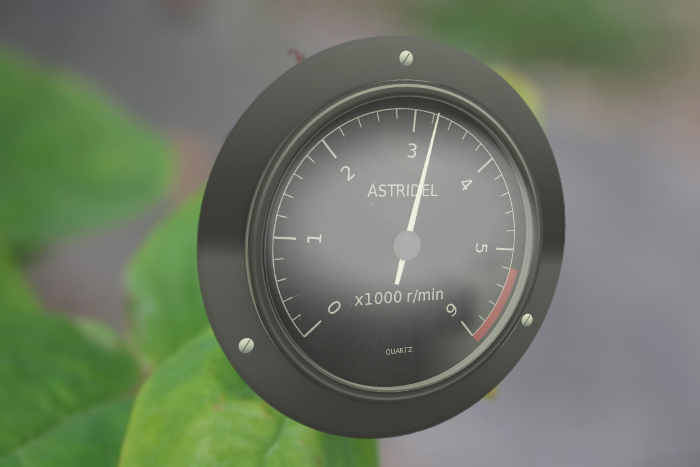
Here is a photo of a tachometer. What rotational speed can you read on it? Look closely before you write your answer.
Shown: 3200 rpm
